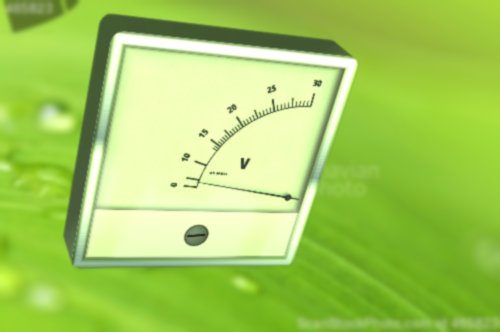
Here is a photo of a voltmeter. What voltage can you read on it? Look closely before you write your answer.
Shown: 5 V
